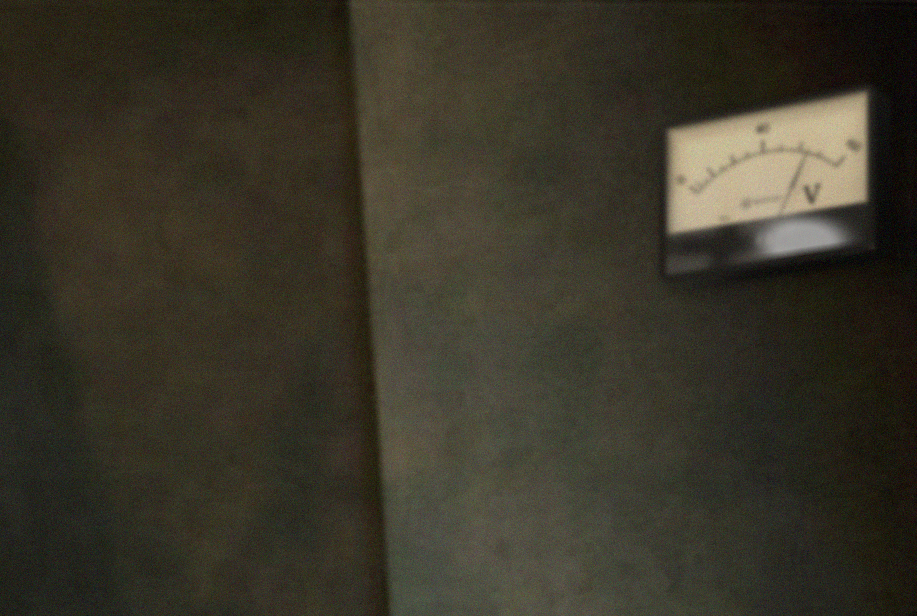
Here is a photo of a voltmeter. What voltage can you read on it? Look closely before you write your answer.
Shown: 52.5 V
